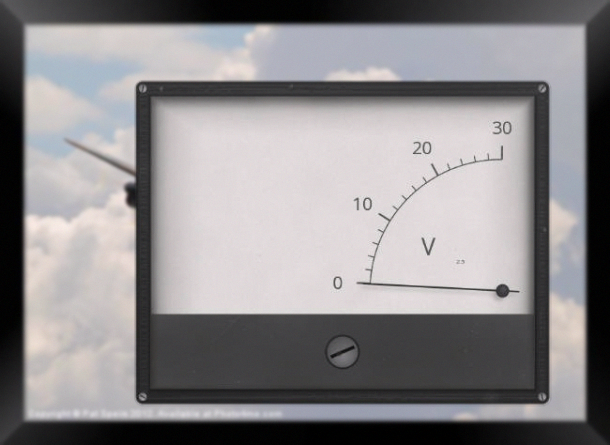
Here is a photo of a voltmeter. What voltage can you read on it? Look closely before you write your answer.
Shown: 0 V
